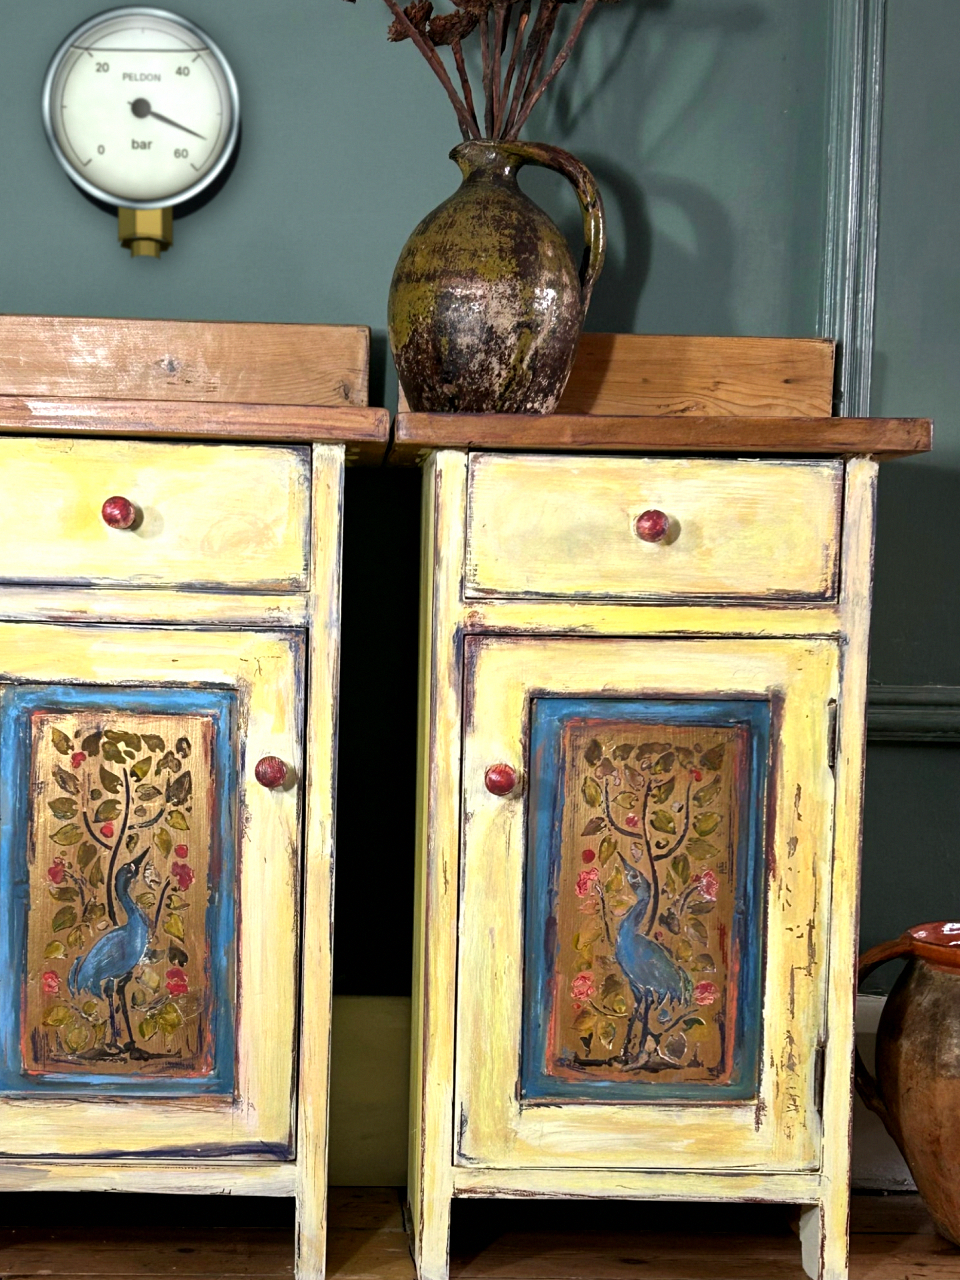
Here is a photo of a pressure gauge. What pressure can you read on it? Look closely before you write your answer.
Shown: 55 bar
